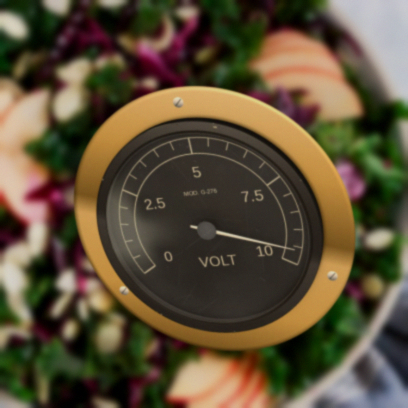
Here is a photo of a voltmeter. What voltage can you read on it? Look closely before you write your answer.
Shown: 9.5 V
